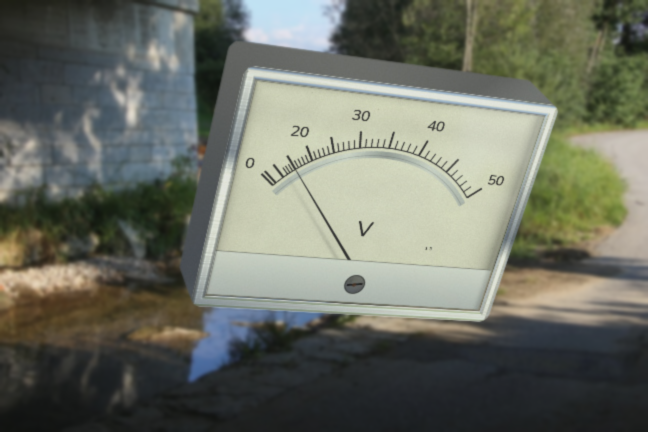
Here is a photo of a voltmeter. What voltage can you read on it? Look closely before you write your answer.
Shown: 15 V
